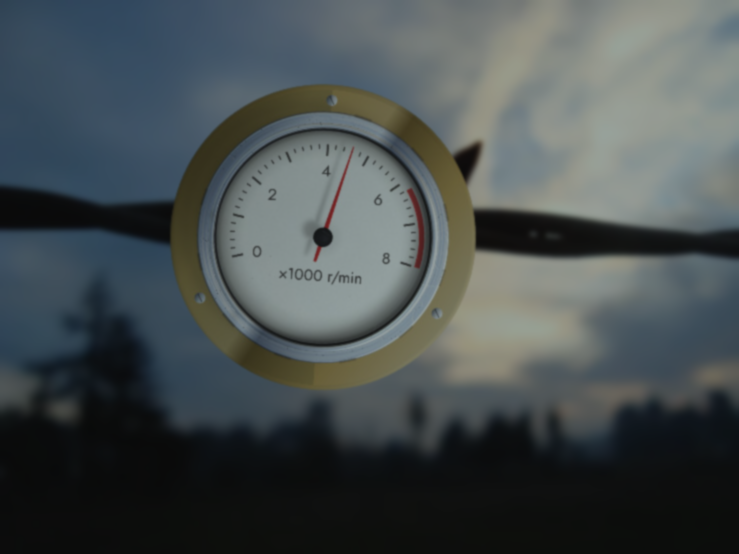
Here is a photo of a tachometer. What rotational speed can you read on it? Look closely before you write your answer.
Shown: 4600 rpm
